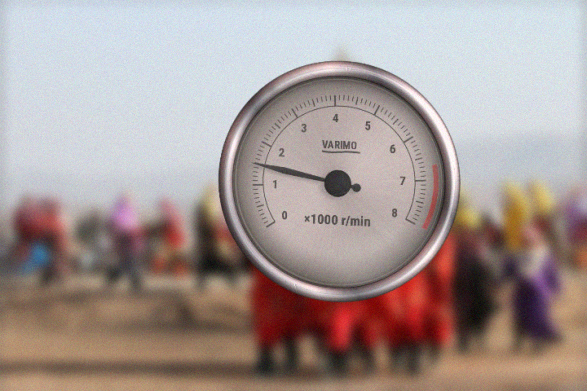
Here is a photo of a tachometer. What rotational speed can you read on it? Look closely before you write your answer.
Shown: 1500 rpm
